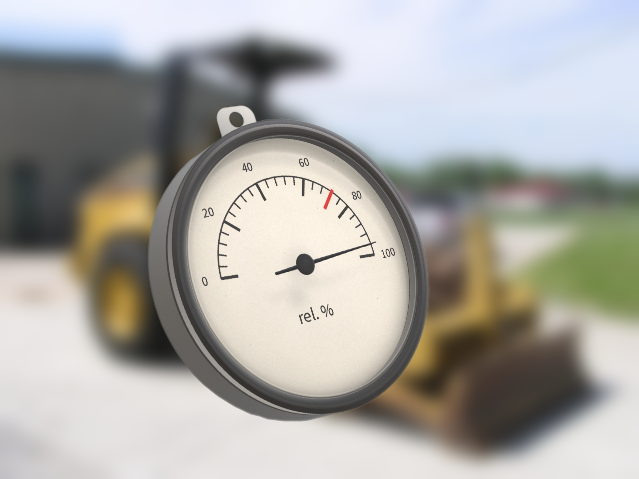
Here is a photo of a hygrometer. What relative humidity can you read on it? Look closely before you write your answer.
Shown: 96 %
